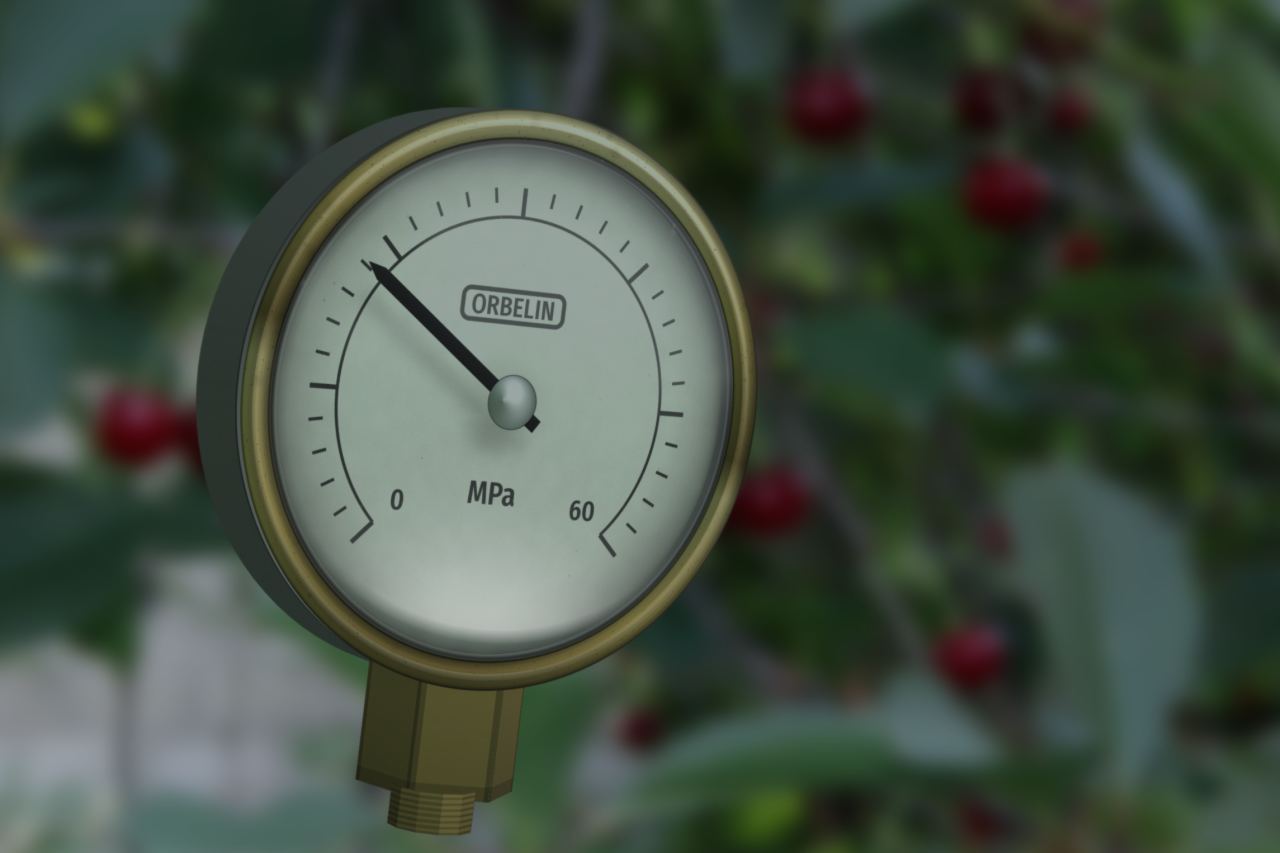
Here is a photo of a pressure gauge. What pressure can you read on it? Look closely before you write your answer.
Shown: 18 MPa
